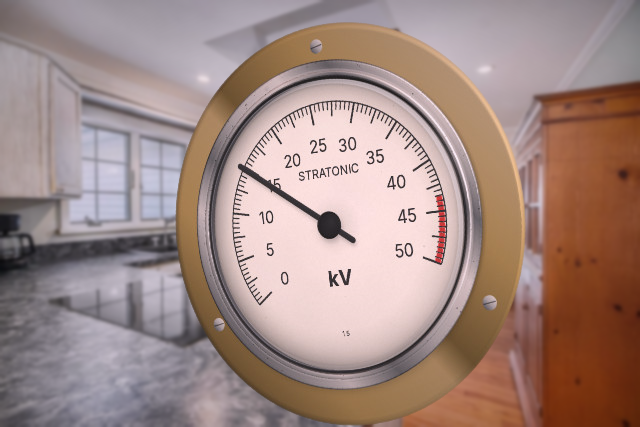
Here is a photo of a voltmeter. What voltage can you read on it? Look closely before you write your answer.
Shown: 15 kV
